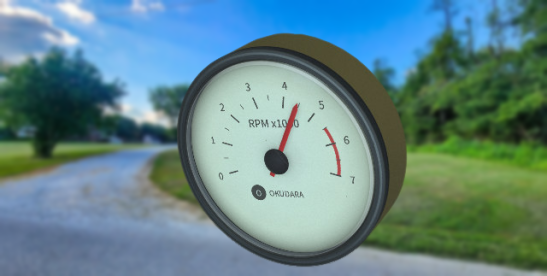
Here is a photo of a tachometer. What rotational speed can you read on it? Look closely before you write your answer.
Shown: 4500 rpm
